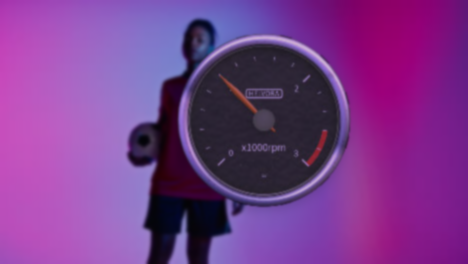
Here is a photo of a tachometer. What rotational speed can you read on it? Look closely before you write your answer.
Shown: 1000 rpm
